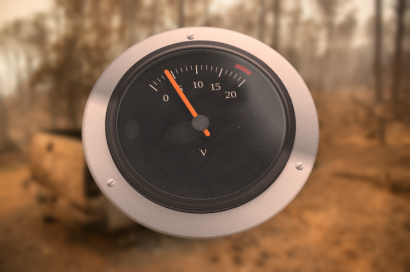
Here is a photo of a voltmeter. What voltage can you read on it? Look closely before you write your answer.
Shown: 4 V
